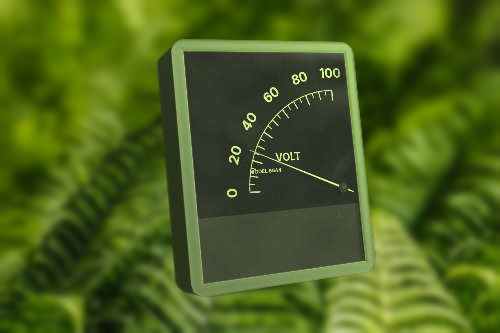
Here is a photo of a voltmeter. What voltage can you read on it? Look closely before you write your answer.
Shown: 25 V
